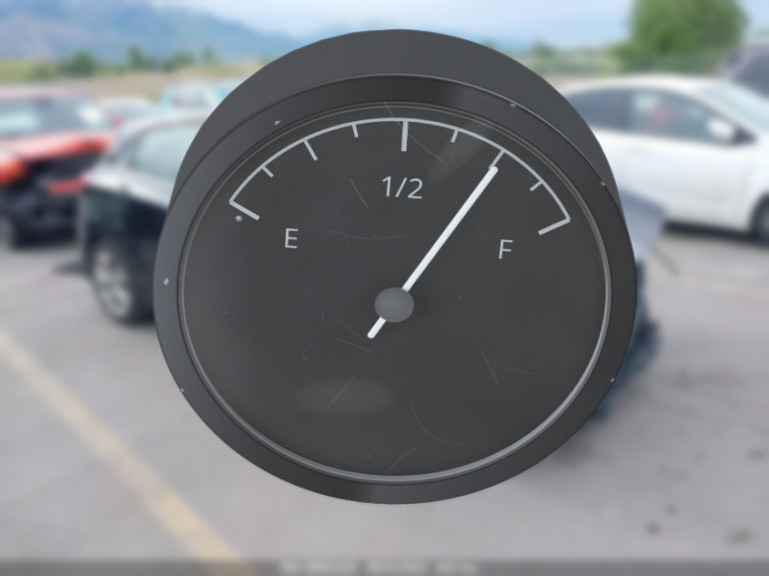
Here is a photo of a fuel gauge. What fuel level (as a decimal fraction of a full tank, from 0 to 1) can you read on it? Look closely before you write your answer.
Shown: 0.75
